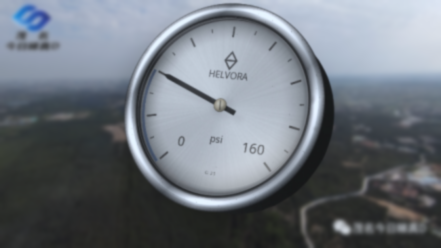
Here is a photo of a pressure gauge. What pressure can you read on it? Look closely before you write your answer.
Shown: 40 psi
